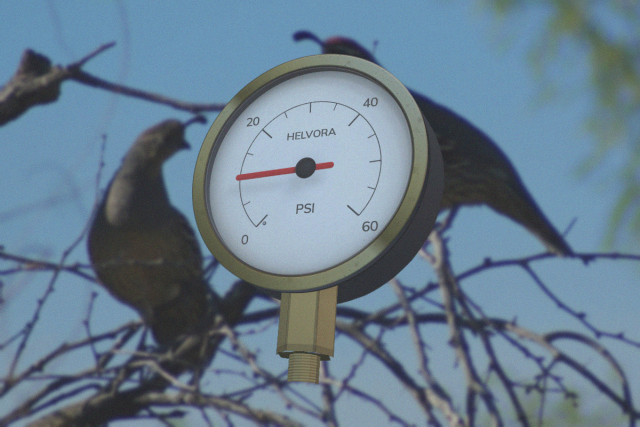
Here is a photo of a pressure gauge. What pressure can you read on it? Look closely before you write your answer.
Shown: 10 psi
